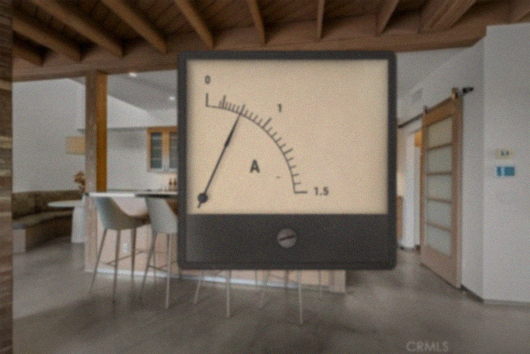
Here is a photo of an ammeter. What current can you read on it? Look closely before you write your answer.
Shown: 0.75 A
